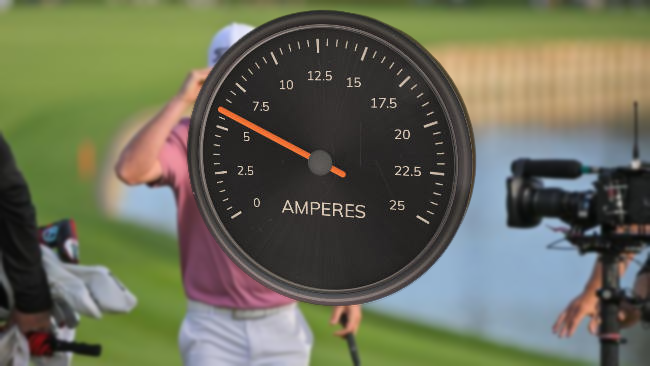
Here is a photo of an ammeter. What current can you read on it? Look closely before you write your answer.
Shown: 6 A
